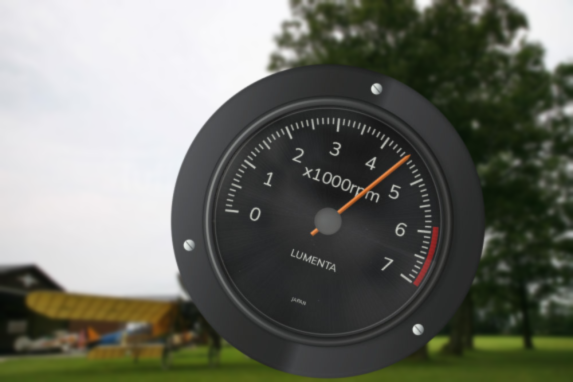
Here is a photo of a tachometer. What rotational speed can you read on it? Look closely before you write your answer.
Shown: 4500 rpm
